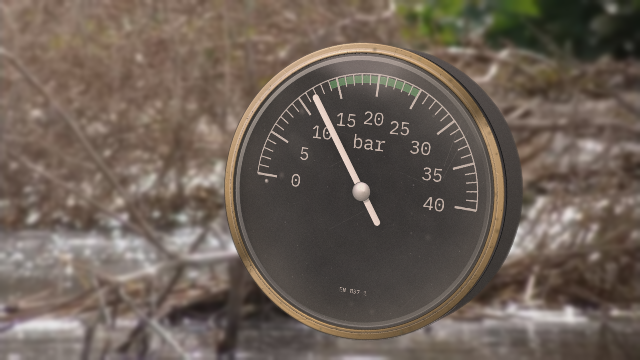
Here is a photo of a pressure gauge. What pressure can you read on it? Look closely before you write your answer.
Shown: 12 bar
